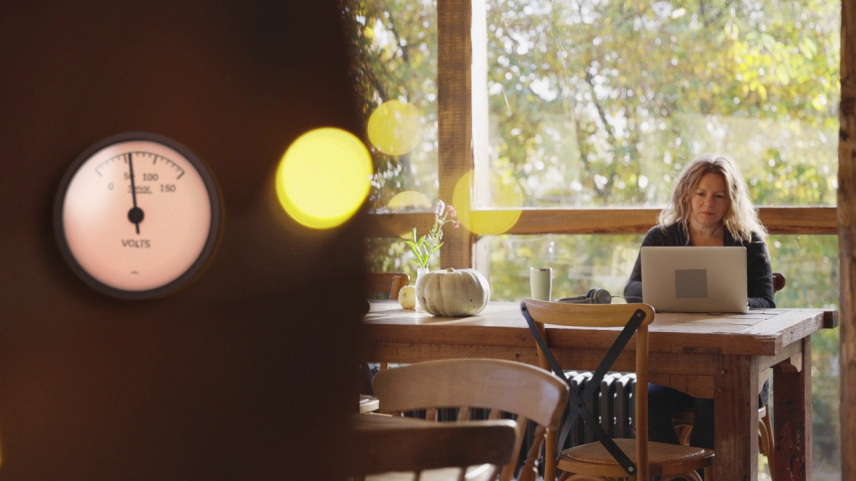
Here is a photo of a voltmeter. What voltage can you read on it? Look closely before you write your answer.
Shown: 60 V
